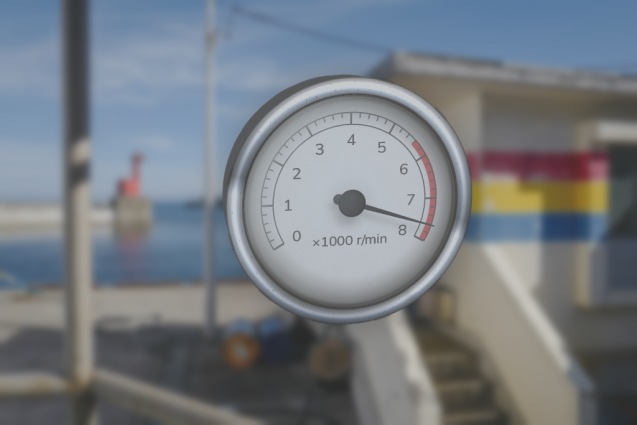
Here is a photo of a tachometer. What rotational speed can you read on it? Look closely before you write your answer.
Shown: 7600 rpm
